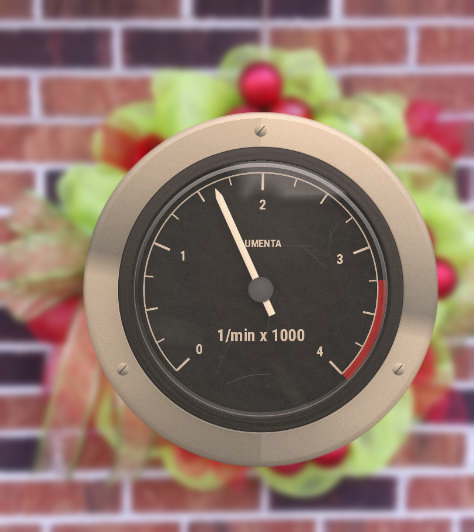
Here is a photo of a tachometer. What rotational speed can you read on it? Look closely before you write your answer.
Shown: 1625 rpm
